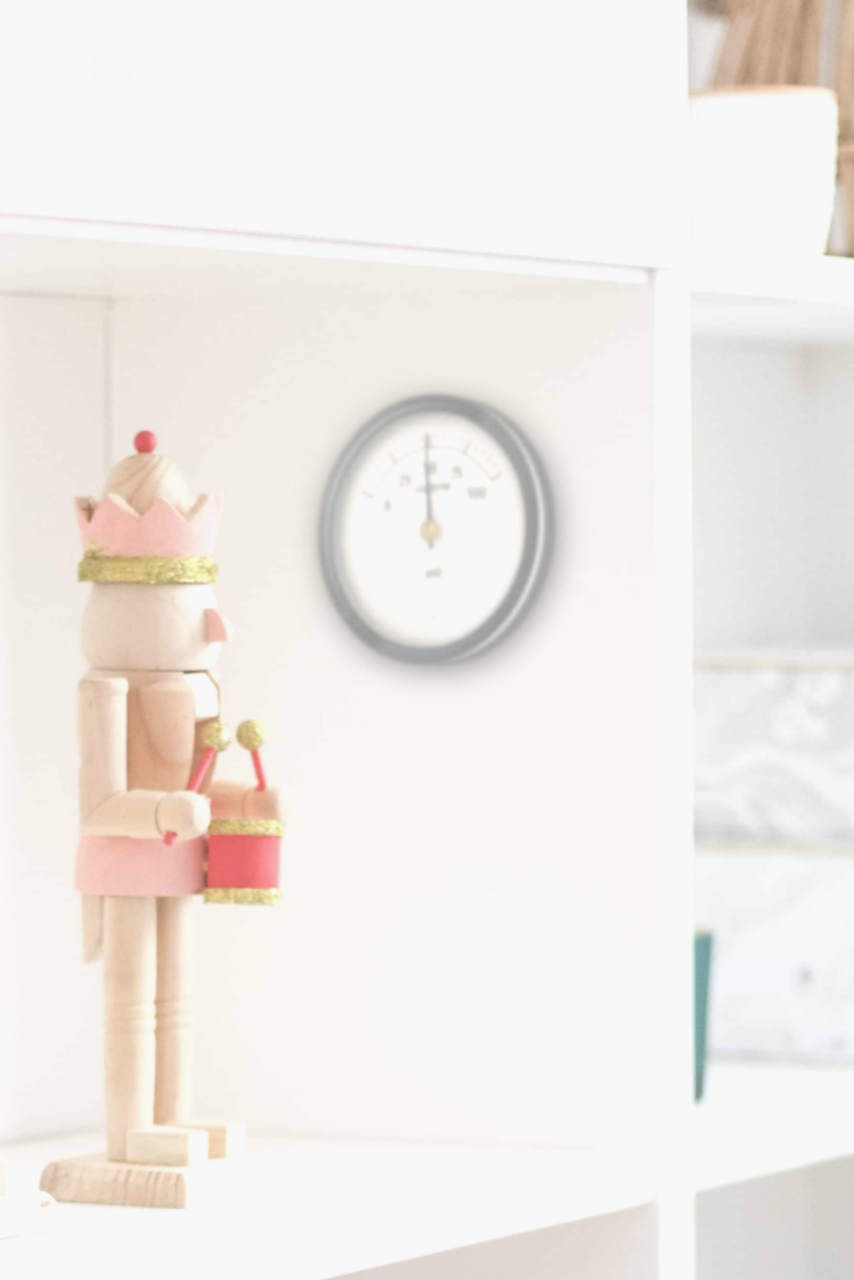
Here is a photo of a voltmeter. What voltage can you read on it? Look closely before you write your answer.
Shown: 50 mV
